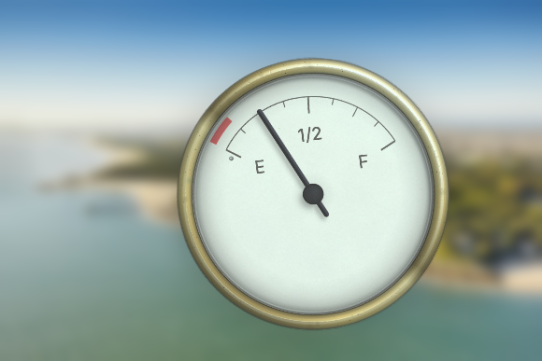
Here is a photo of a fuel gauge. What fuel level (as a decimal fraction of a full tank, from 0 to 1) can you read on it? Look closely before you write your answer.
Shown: 0.25
